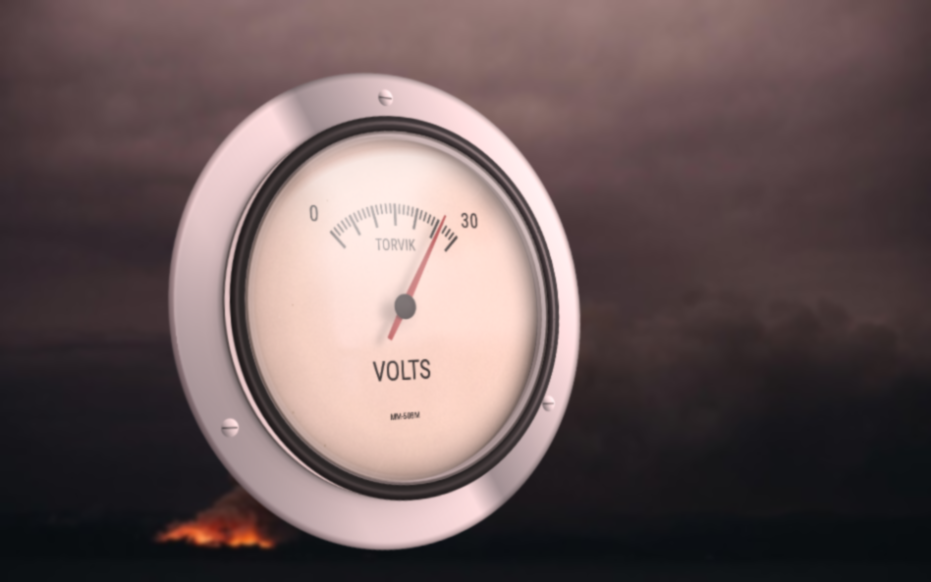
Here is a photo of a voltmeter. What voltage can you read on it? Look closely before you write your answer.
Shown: 25 V
